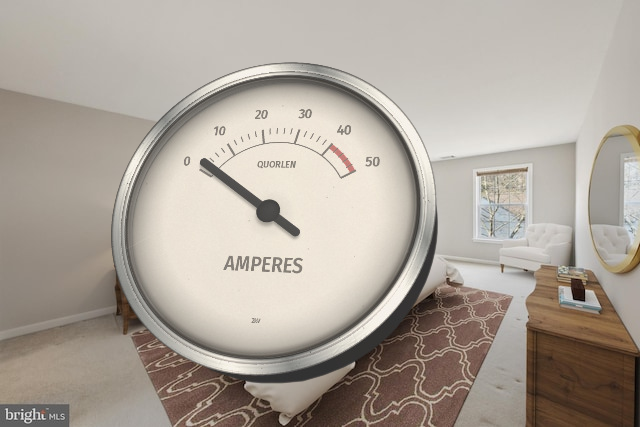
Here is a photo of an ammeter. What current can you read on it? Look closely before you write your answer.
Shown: 2 A
